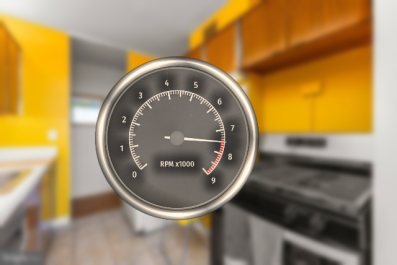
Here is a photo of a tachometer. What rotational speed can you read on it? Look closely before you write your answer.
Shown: 7500 rpm
